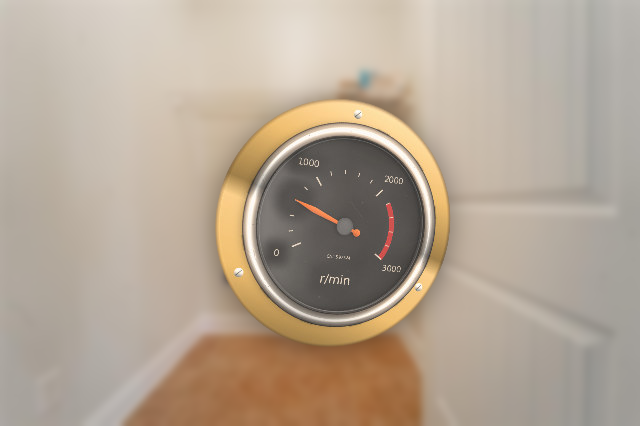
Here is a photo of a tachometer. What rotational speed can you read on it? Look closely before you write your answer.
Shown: 600 rpm
